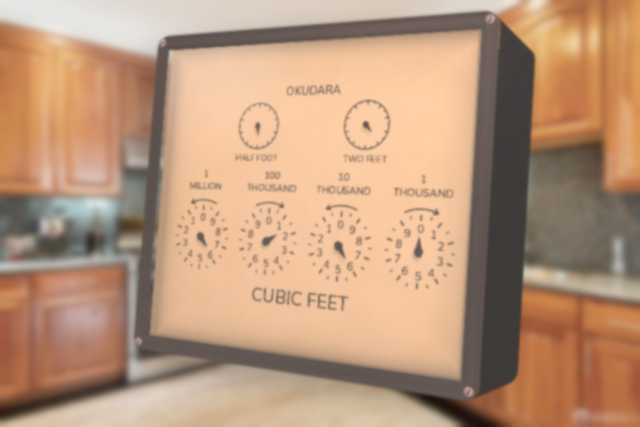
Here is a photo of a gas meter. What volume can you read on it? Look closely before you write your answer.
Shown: 616000 ft³
